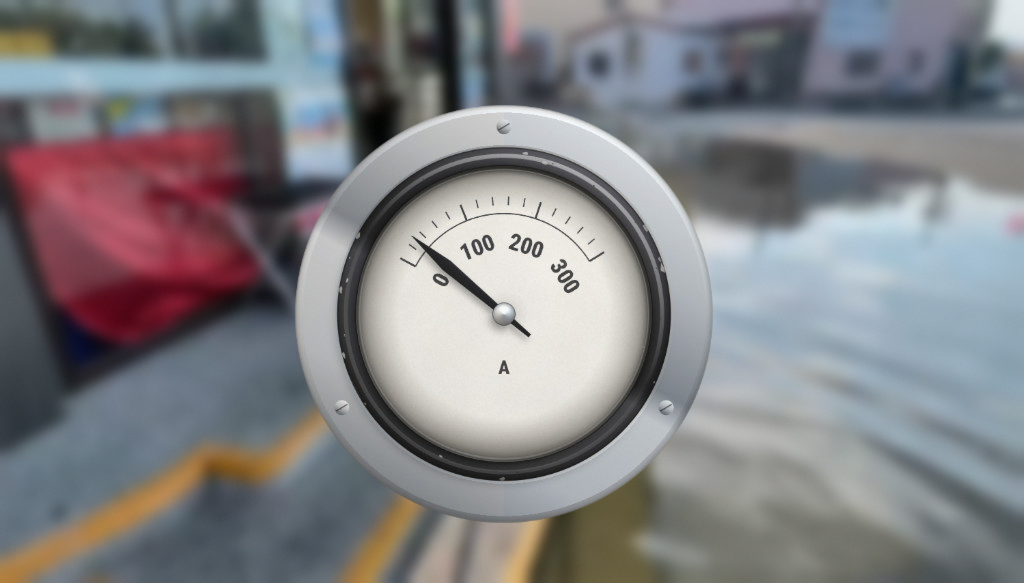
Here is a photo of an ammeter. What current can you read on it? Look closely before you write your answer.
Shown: 30 A
